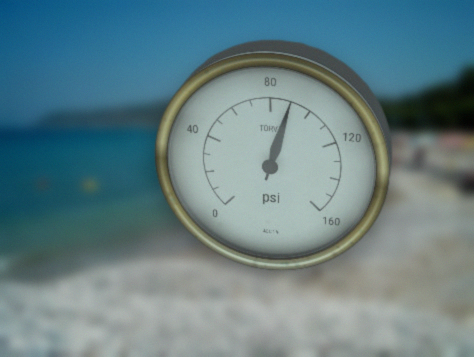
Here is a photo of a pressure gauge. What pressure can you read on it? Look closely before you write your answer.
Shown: 90 psi
